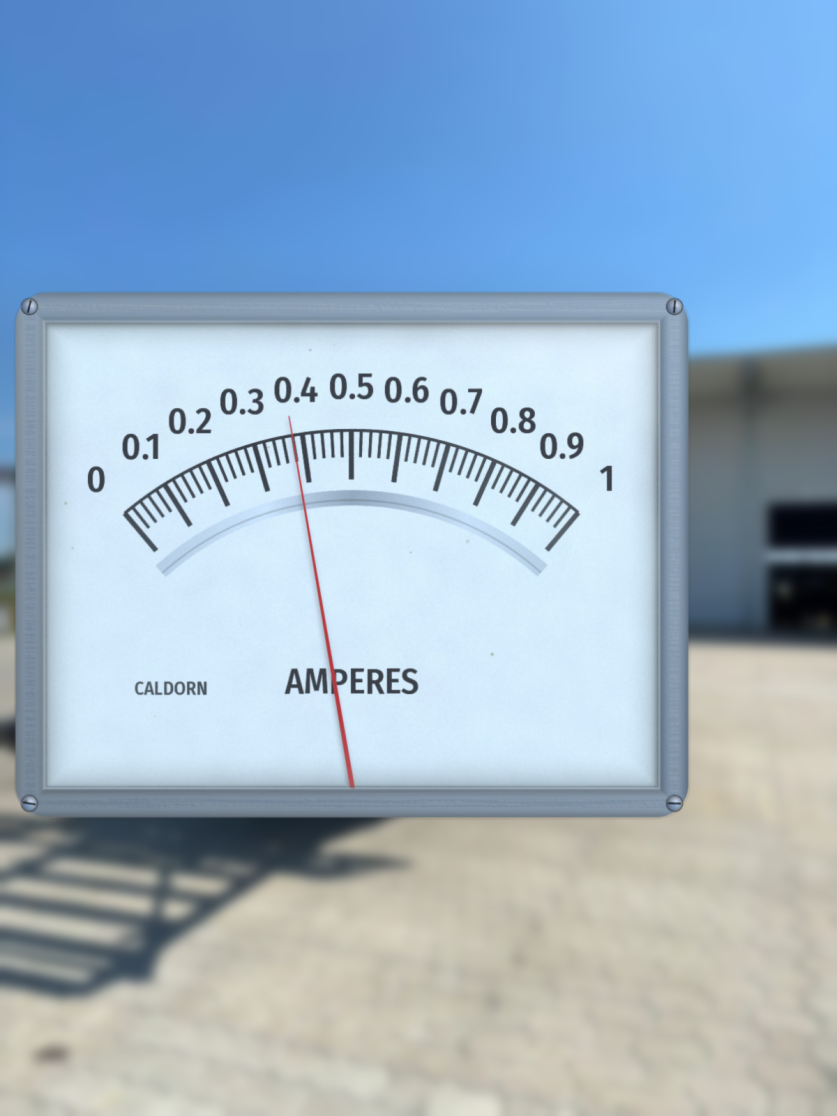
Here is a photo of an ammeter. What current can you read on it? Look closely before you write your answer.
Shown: 0.38 A
